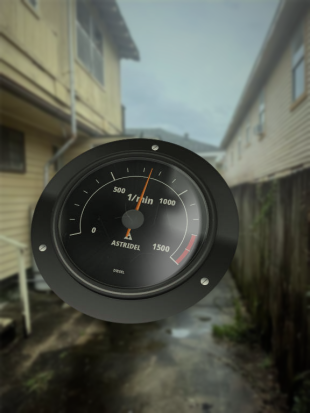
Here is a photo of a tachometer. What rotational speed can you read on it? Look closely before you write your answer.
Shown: 750 rpm
